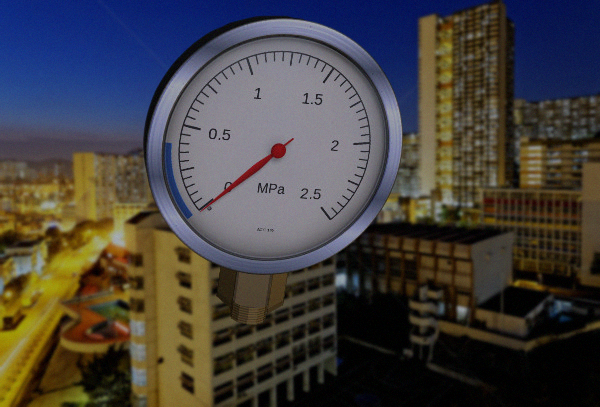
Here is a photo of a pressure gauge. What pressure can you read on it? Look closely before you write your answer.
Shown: 0 MPa
